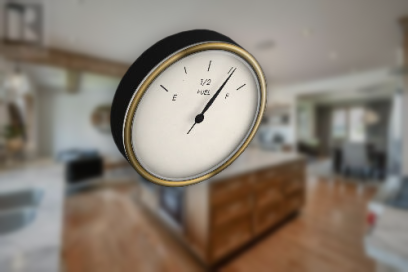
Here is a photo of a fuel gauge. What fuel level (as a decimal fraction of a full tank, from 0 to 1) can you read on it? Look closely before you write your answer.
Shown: 0.75
